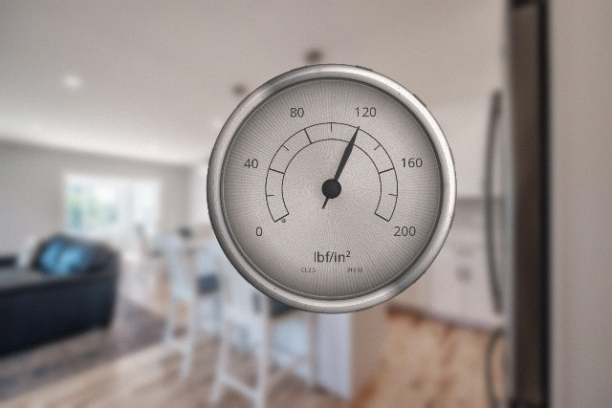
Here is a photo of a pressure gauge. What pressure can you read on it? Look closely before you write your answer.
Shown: 120 psi
